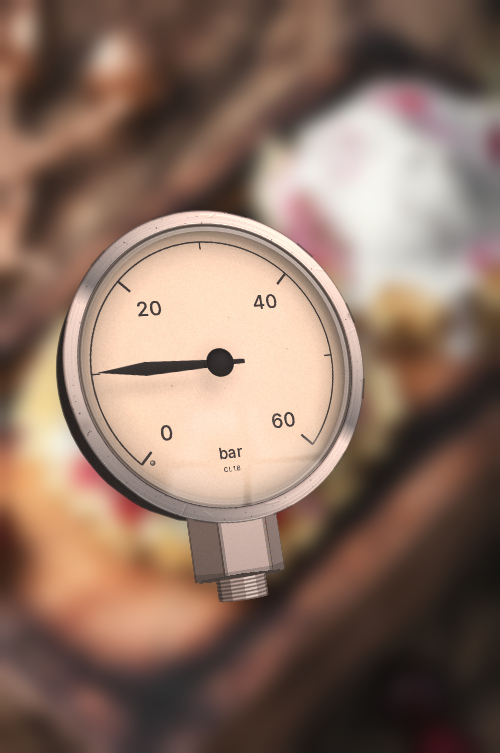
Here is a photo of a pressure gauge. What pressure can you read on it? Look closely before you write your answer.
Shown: 10 bar
